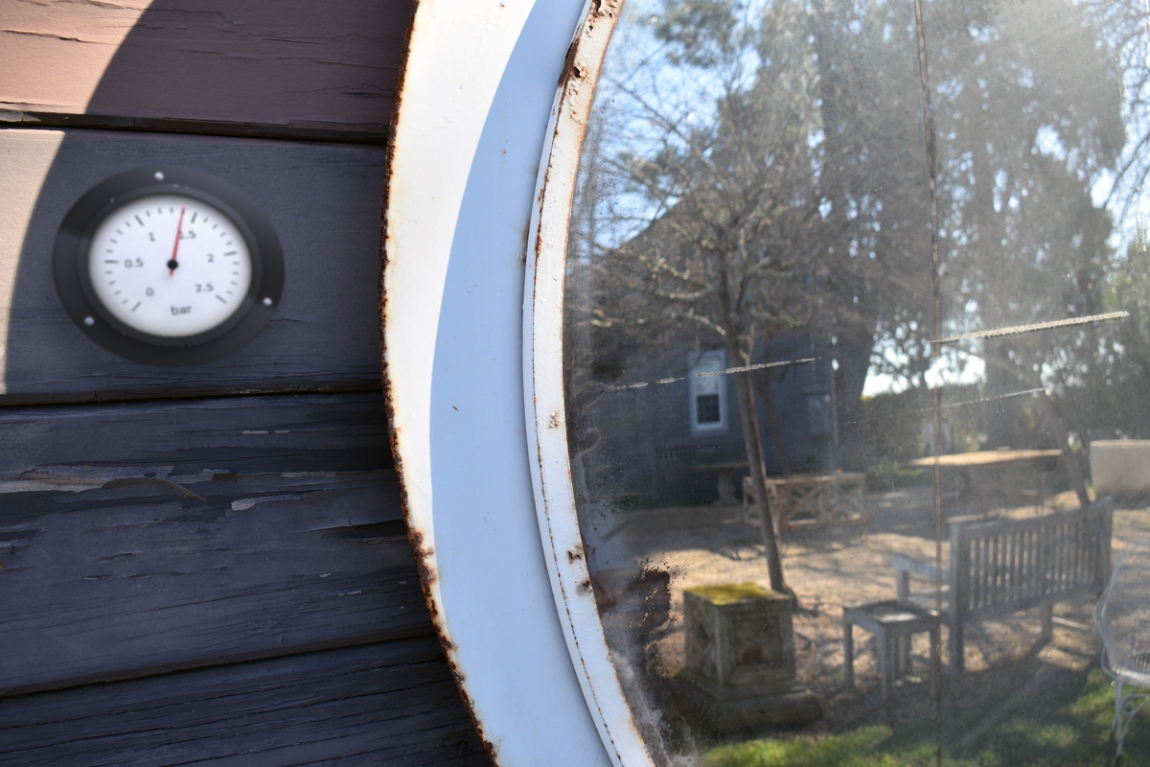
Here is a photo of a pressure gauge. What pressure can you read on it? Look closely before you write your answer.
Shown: 1.4 bar
